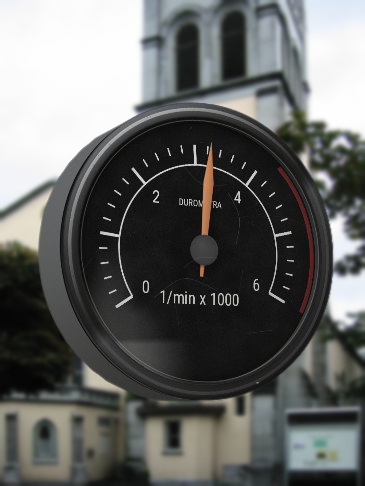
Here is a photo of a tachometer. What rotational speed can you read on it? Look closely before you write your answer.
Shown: 3200 rpm
